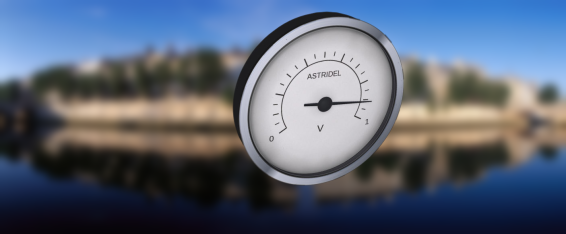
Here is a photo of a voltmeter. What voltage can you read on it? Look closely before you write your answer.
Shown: 0.9 V
